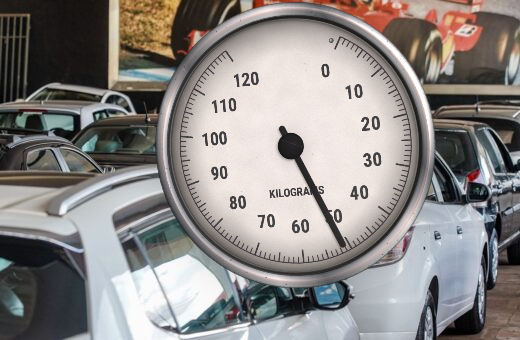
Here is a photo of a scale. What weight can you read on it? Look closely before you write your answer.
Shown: 51 kg
